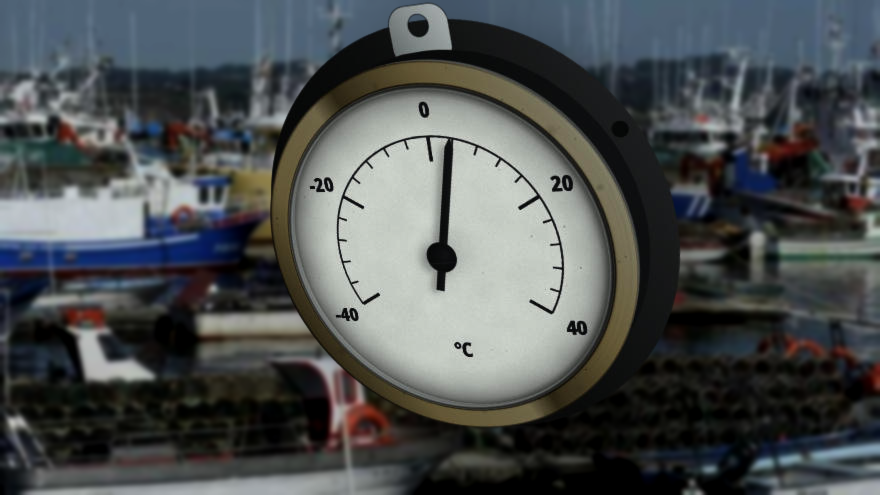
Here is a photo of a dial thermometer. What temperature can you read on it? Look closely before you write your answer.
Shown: 4 °C
